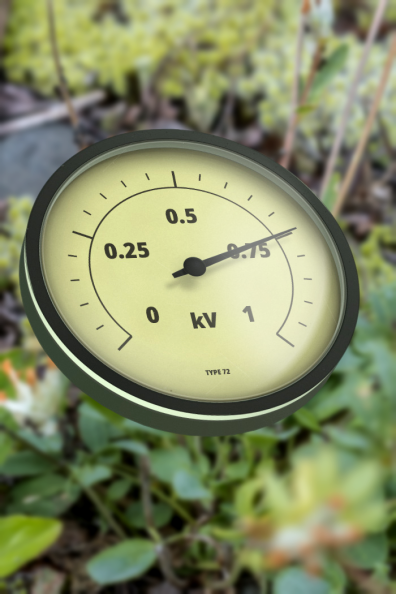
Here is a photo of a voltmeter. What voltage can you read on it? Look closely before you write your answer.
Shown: 0.75 kV
